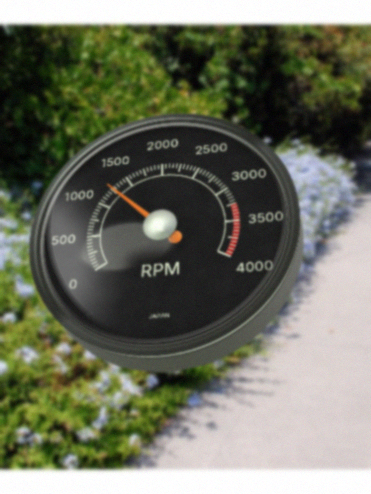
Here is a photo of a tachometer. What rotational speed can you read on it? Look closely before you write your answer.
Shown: 1250 rpm
